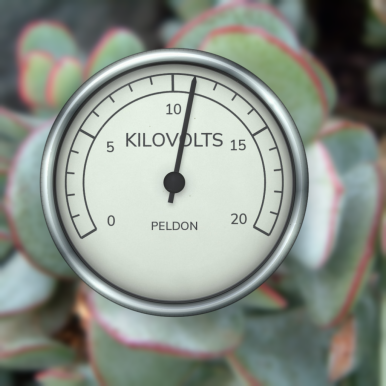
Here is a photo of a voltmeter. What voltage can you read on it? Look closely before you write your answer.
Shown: 11 kV
